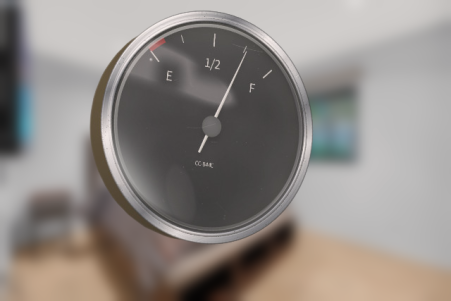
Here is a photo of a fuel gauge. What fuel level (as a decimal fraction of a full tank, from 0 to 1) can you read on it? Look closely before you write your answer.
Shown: 0.75
